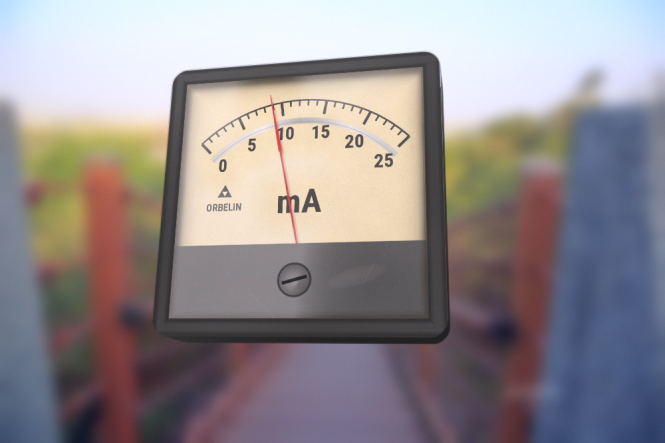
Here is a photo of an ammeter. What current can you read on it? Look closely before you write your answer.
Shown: 9 mA
